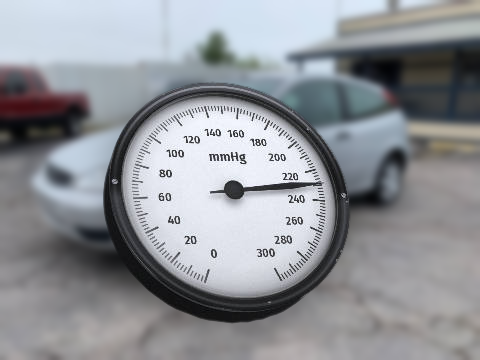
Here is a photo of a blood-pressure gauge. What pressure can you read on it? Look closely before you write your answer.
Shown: 230 mmHg
